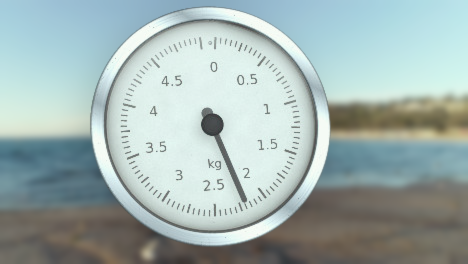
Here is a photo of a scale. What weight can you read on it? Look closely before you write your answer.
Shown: 2.2 kg
